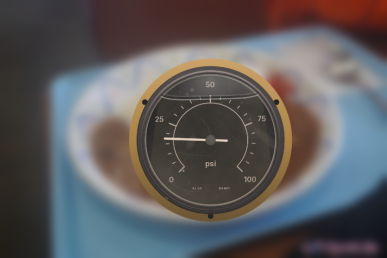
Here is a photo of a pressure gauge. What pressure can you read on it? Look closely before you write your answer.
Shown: 17.5 psi
